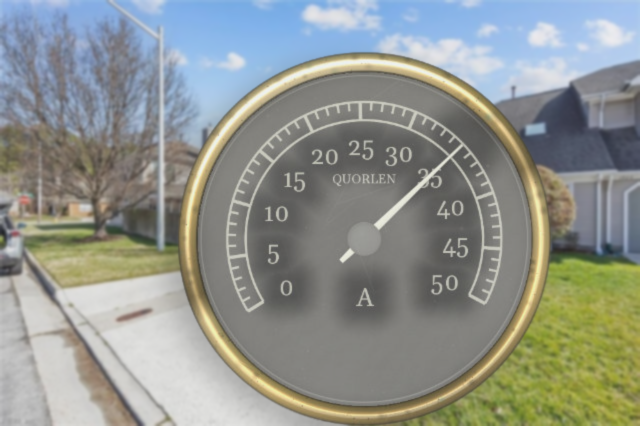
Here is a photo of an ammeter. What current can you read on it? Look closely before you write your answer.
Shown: 35 A
